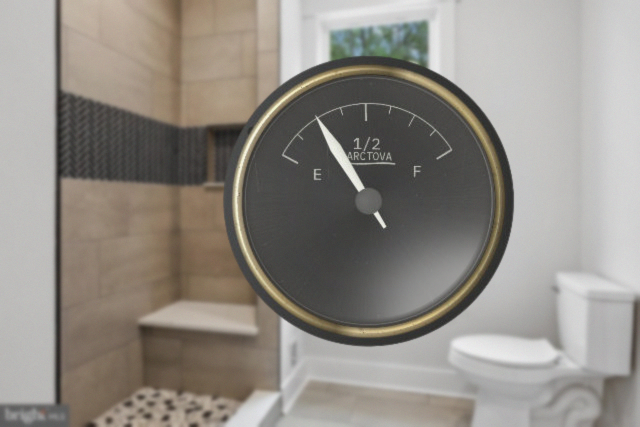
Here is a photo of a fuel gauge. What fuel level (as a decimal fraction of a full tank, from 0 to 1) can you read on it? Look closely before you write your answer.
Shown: 0.25
